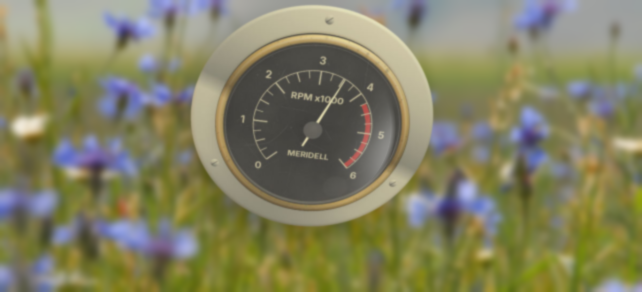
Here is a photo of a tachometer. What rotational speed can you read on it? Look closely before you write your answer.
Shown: 3500 rpm
